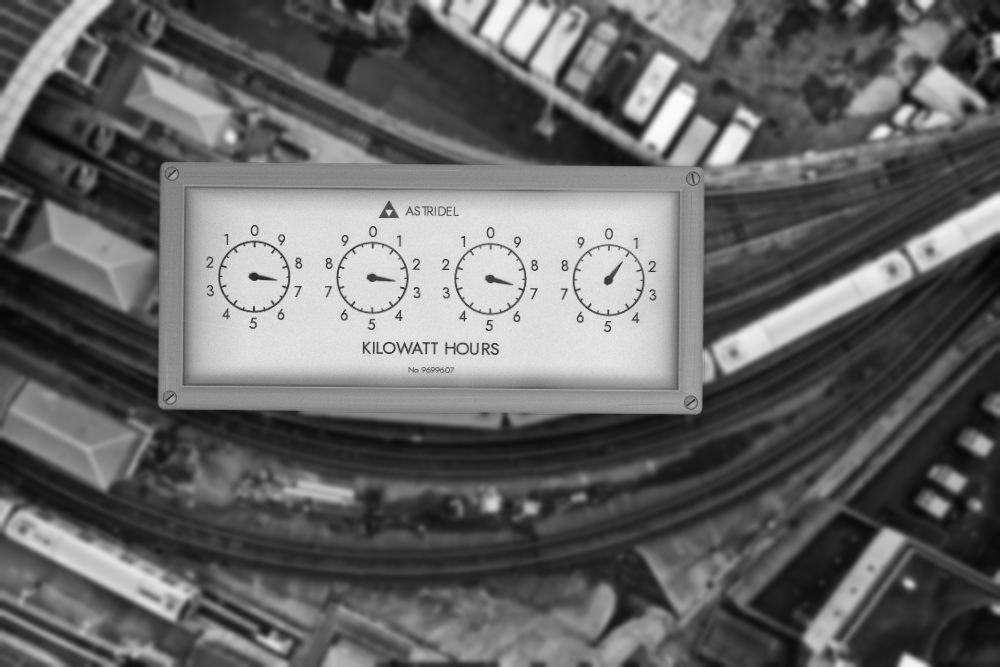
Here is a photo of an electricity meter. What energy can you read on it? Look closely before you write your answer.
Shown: 7271 kWh
